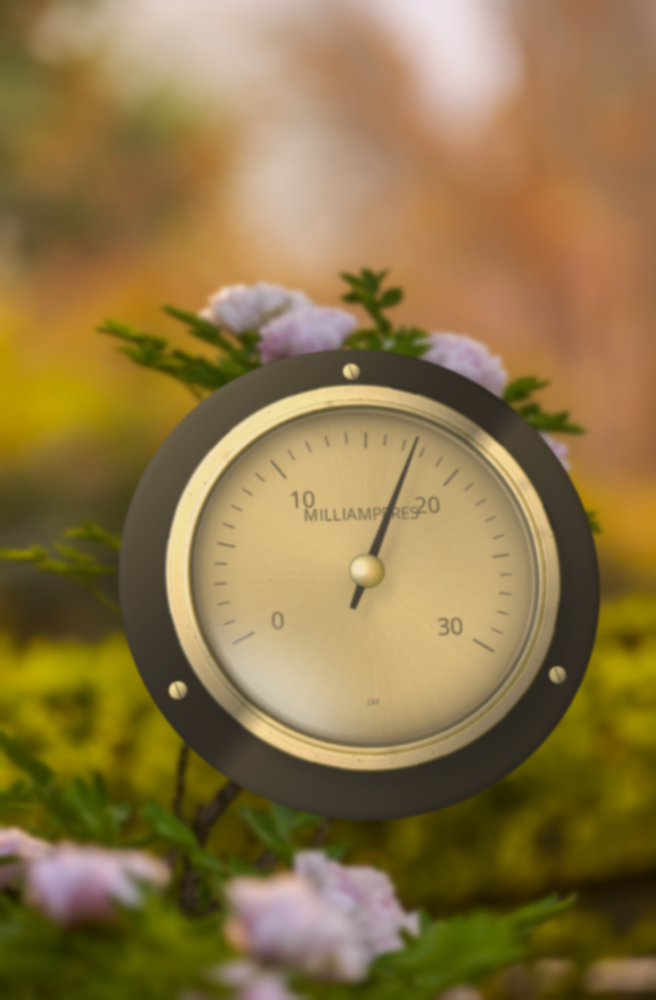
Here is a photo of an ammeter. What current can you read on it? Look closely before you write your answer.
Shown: 17.5 mA
